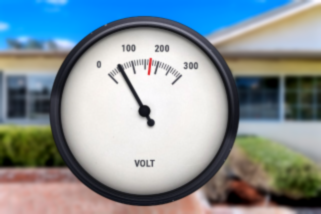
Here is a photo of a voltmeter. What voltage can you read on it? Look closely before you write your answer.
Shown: 50 V
